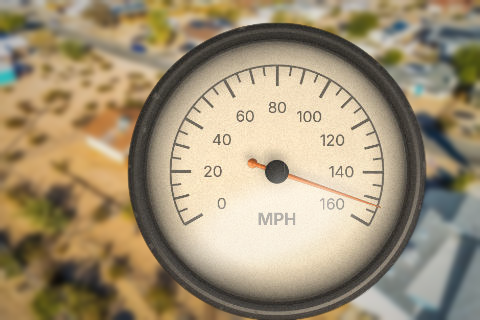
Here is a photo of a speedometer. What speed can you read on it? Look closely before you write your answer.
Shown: 152.5 mph
